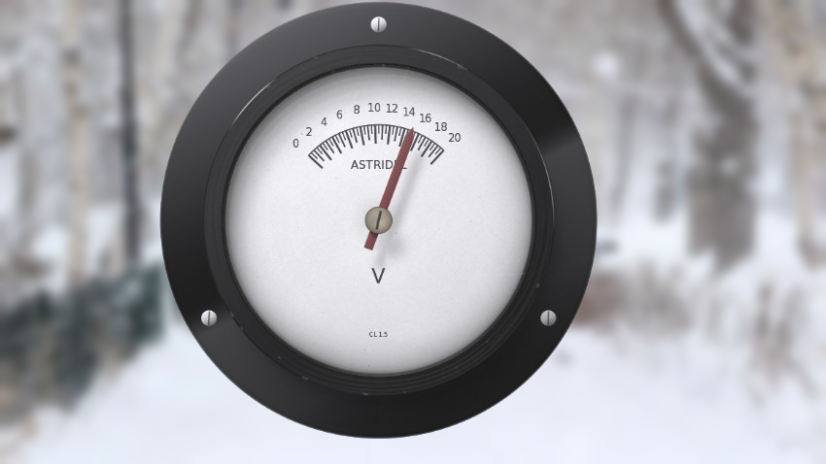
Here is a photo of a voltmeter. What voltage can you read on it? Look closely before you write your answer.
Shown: 15 V
